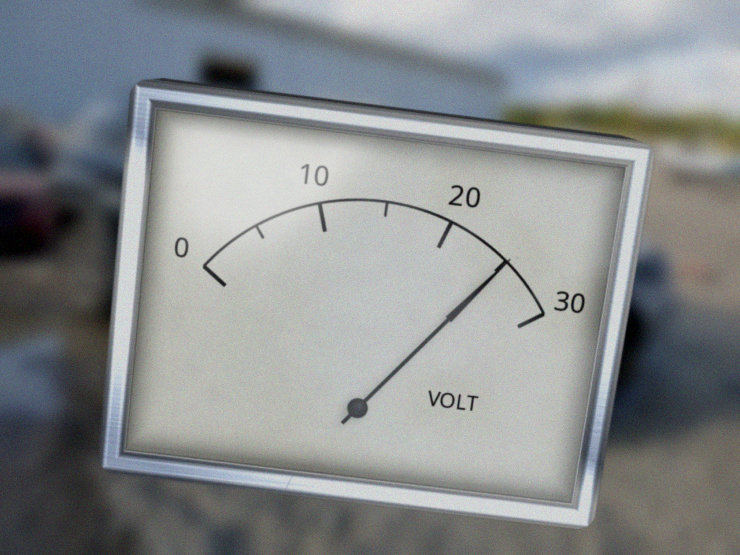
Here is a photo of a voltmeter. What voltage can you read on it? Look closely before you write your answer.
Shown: 25 V
